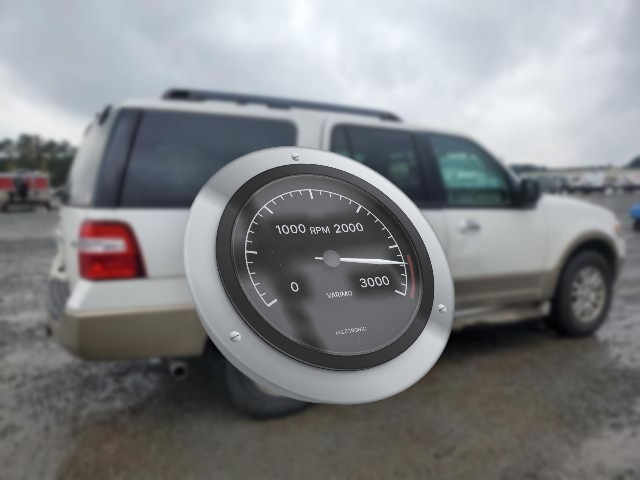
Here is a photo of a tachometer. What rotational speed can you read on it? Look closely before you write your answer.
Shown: 2700 rpm
